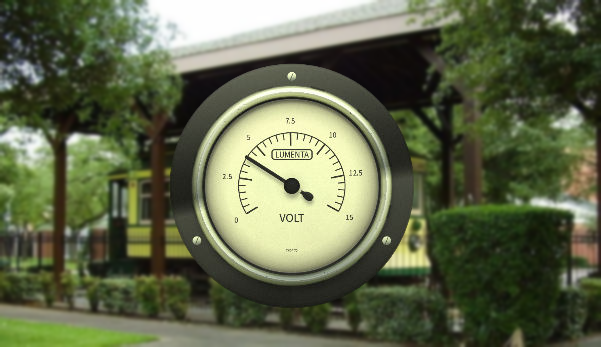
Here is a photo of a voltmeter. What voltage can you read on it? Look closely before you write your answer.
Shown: 4 V
